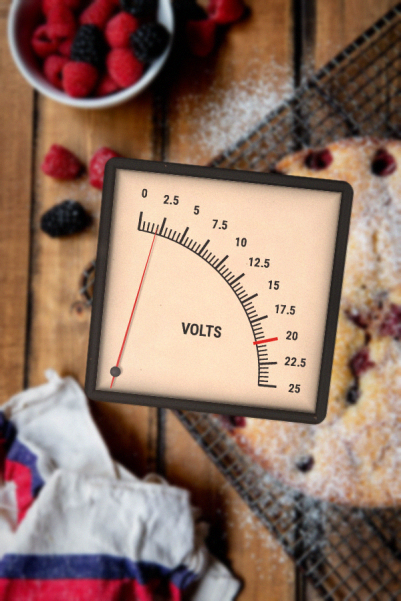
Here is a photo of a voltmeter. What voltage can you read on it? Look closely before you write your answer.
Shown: 2 V
